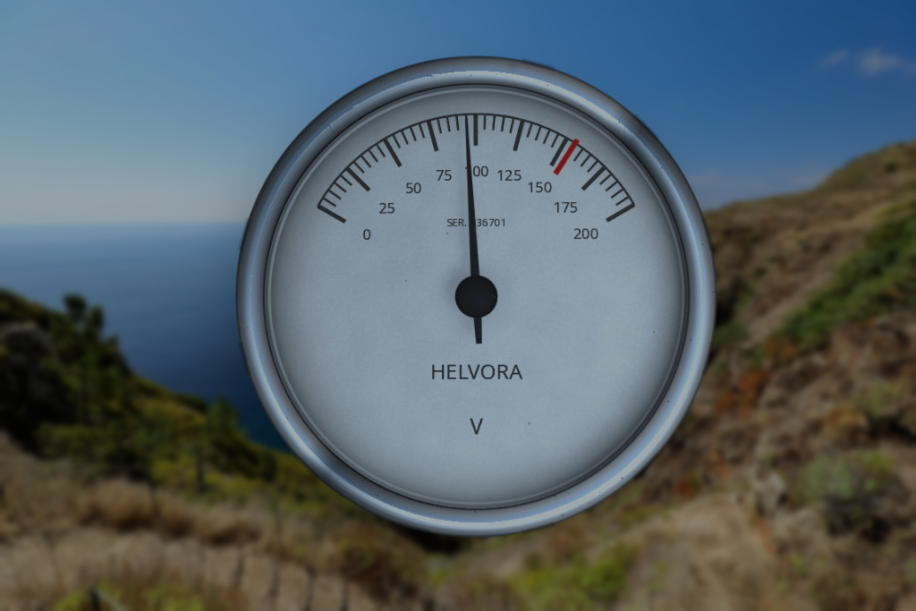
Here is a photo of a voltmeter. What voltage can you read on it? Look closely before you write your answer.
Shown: 95 V
